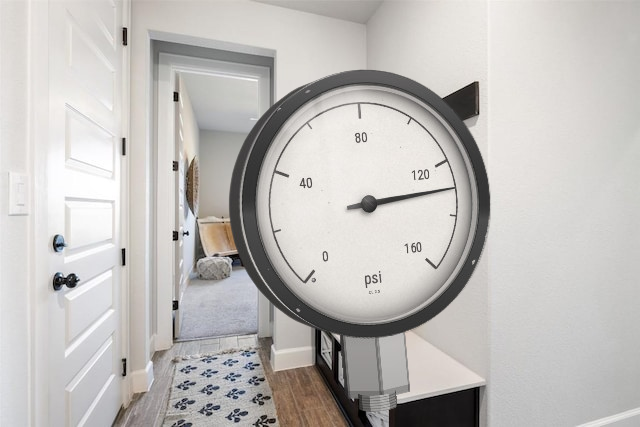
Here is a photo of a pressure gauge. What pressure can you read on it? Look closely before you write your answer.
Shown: 130 psi
